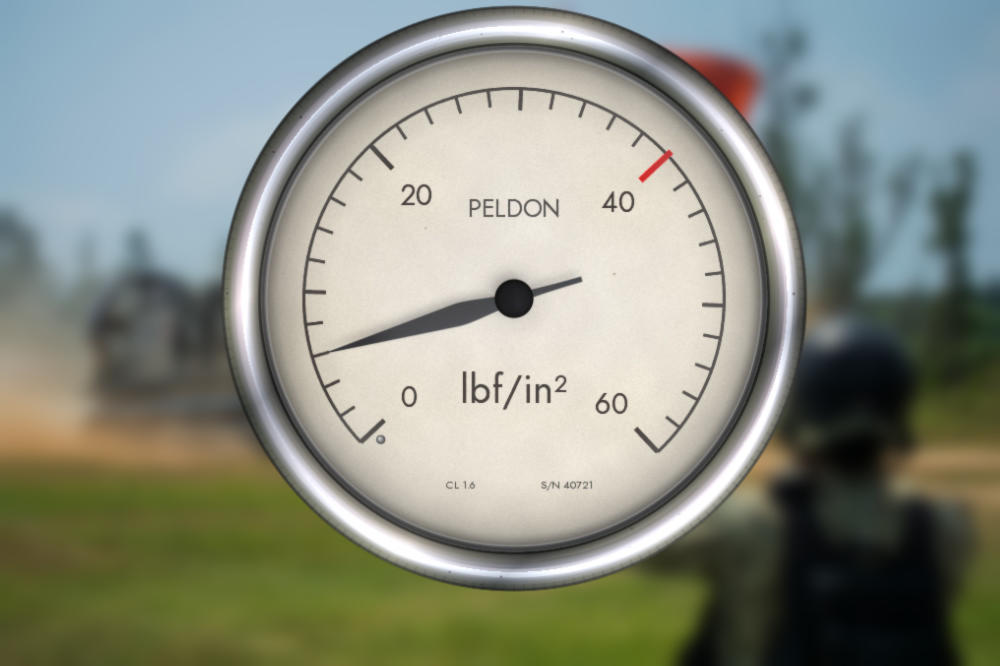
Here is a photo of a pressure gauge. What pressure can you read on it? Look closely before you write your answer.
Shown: 6 psi
